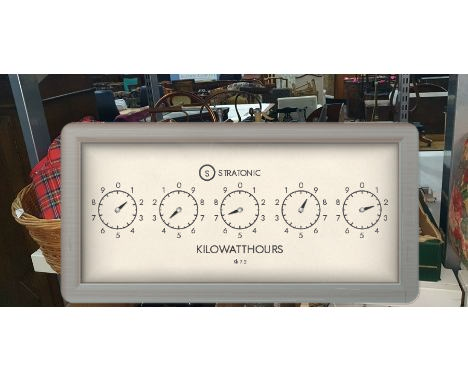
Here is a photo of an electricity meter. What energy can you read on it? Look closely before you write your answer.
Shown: 13692 kWh
